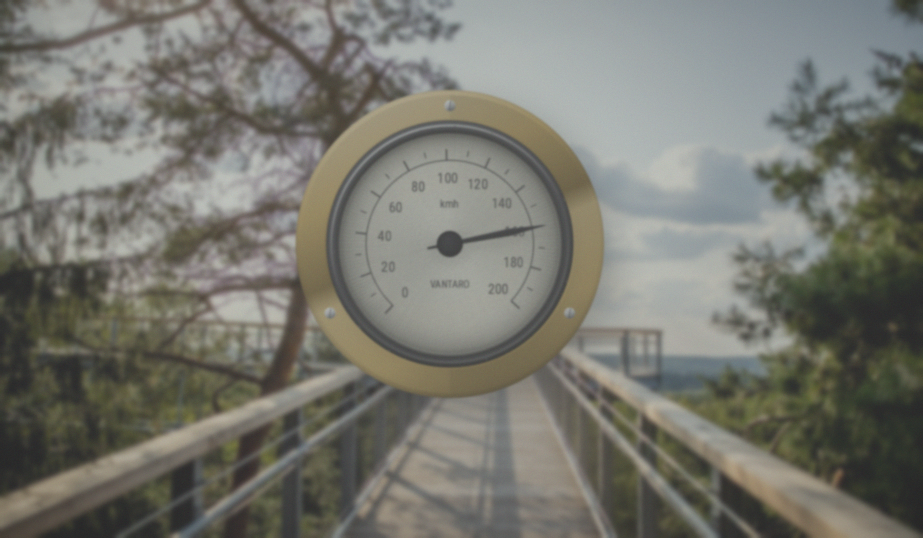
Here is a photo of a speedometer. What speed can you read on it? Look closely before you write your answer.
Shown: 160 km/h
